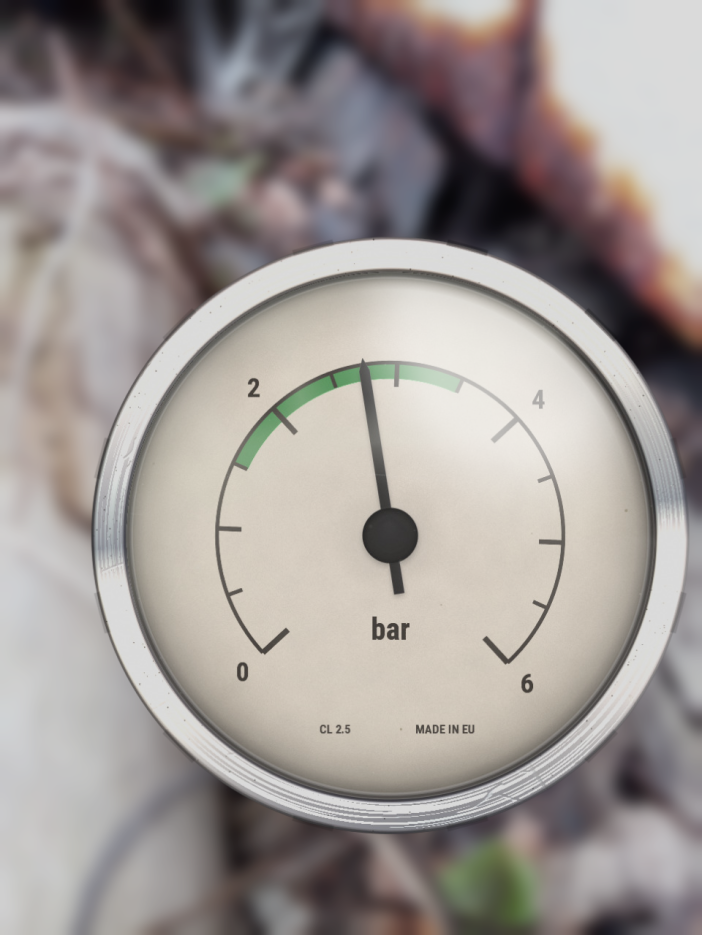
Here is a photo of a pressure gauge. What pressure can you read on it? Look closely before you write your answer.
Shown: 2.75 bar
